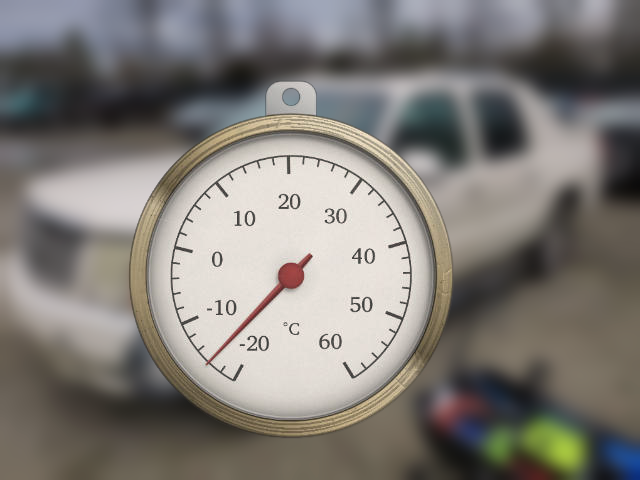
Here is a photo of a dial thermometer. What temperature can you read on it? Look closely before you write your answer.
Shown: -16 °C
